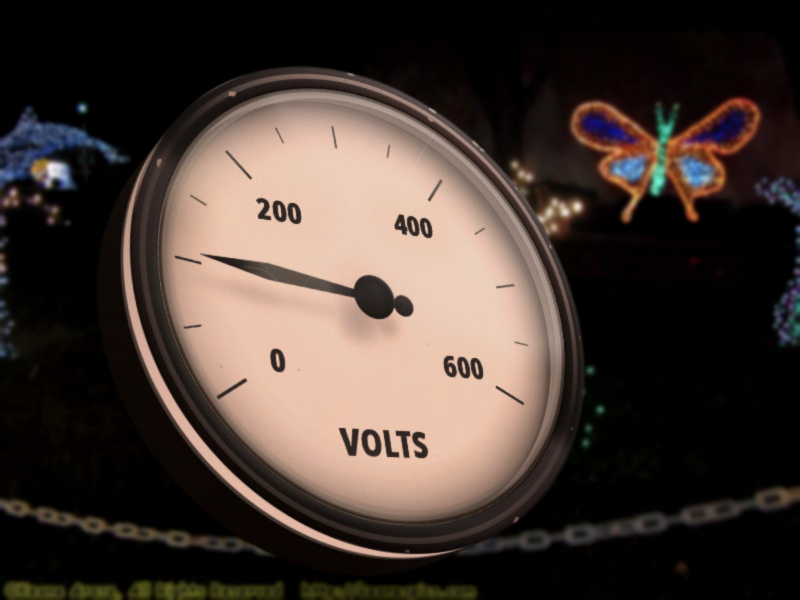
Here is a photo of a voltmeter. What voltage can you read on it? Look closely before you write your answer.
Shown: 100 V
